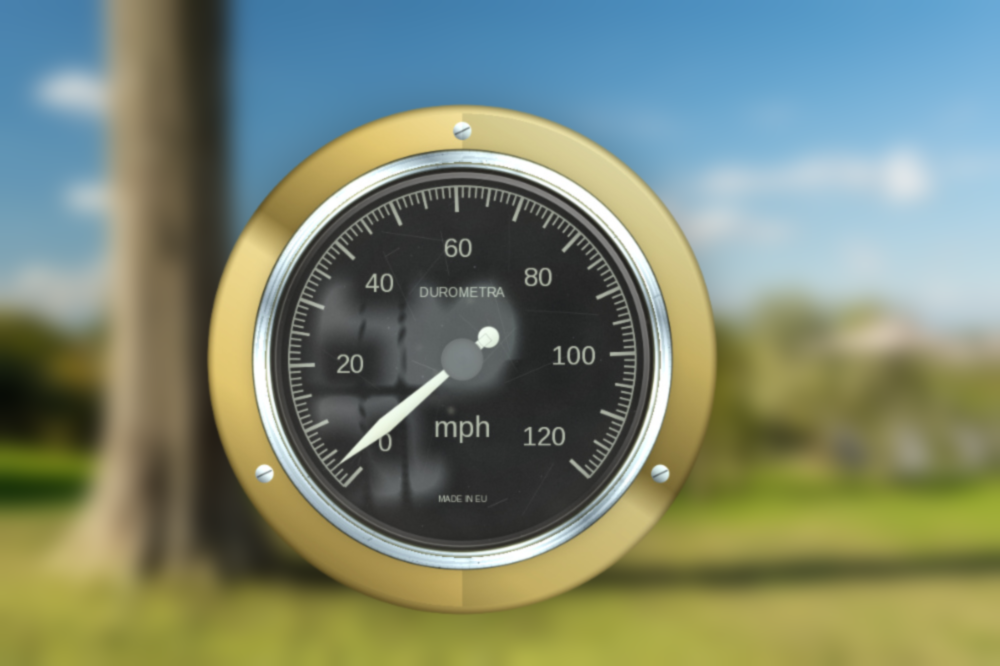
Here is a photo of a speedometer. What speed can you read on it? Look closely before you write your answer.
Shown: 3 mph
